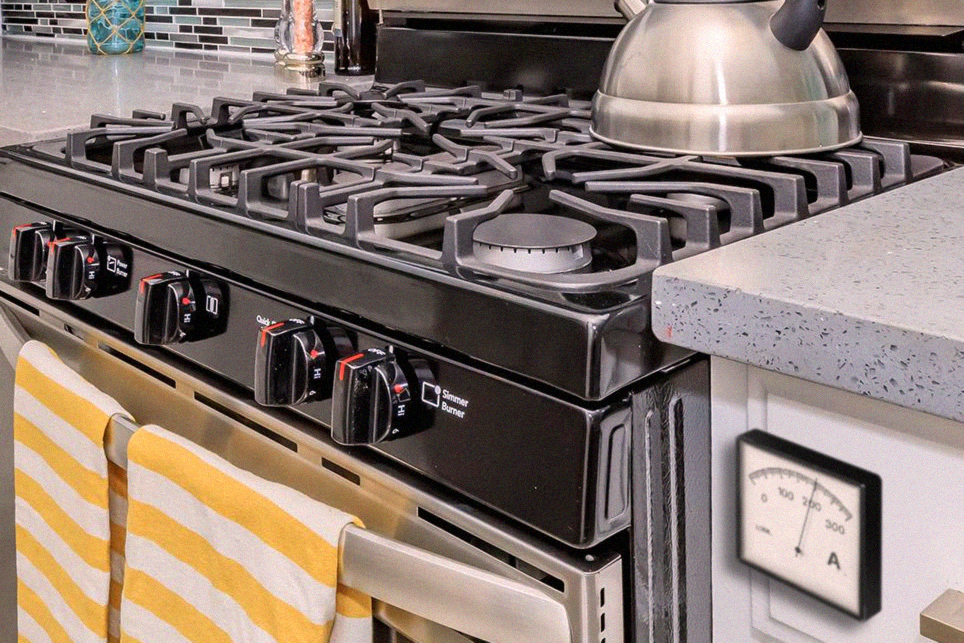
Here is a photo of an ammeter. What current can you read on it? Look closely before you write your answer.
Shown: 200 A
